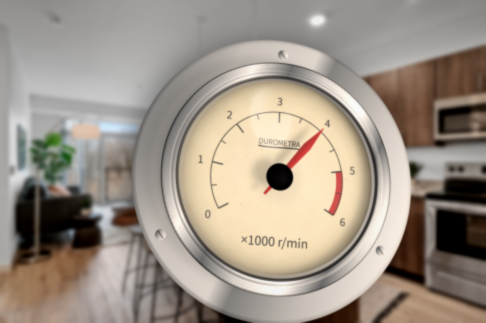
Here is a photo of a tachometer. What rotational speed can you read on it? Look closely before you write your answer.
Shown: 4000 rpm
